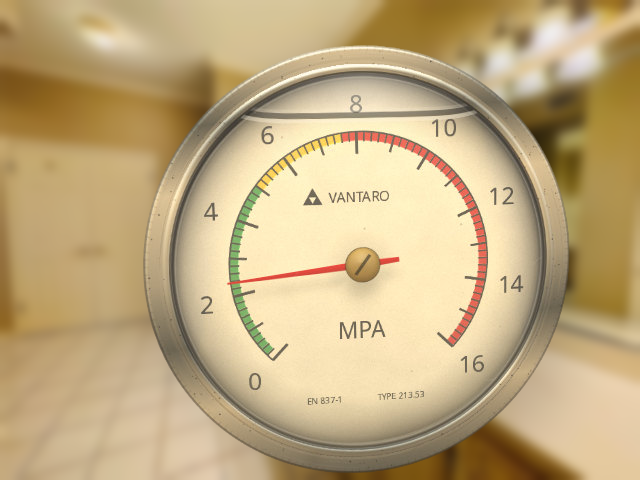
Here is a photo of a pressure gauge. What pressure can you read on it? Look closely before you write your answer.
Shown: 2.4 MPa
